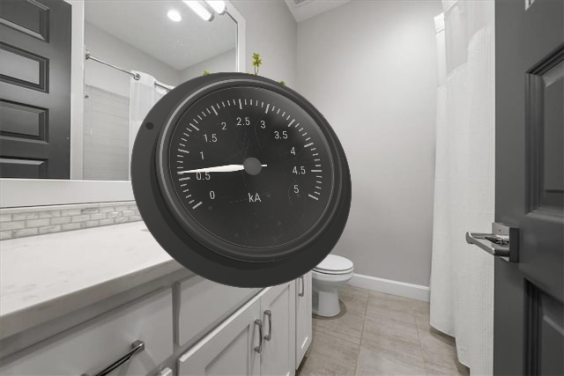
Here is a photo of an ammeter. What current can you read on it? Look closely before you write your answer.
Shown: 0.6 kA
